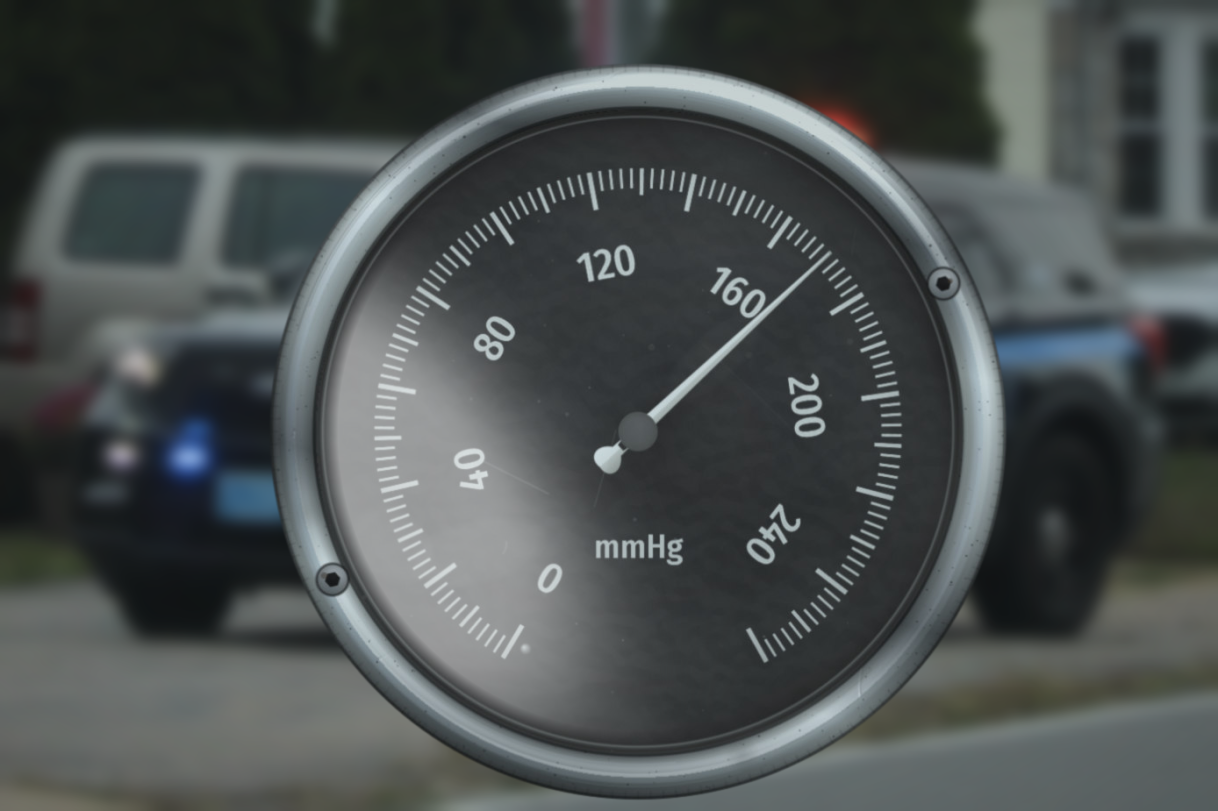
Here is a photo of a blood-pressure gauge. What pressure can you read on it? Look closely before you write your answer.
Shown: 170 mmHg
